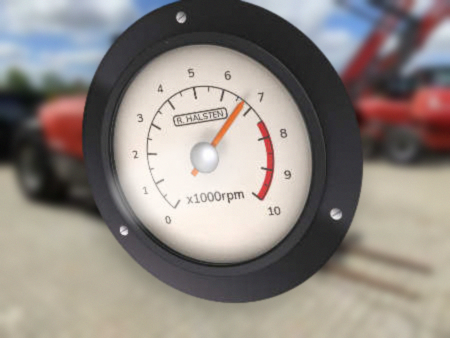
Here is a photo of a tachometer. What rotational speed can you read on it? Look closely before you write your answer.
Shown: 6750 rpm
